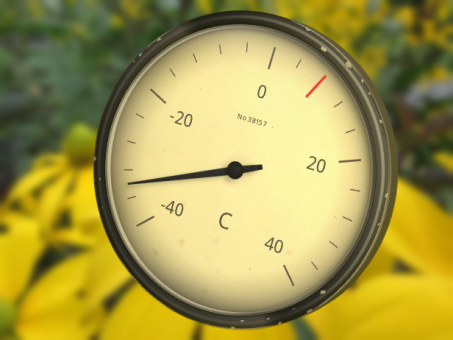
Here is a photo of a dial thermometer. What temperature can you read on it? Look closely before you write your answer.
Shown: -34 °C
